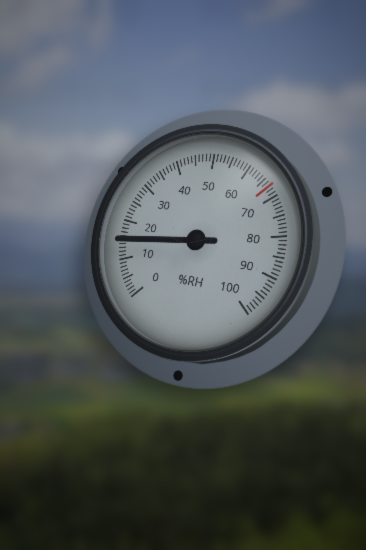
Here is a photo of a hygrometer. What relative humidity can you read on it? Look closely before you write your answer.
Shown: 15 %
